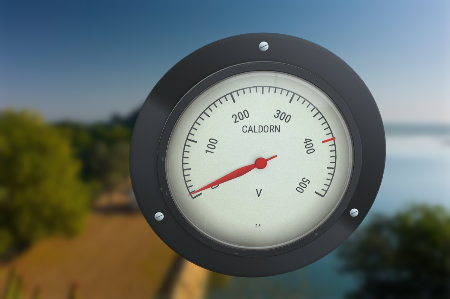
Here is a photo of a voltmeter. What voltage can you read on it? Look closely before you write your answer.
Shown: 10 V
